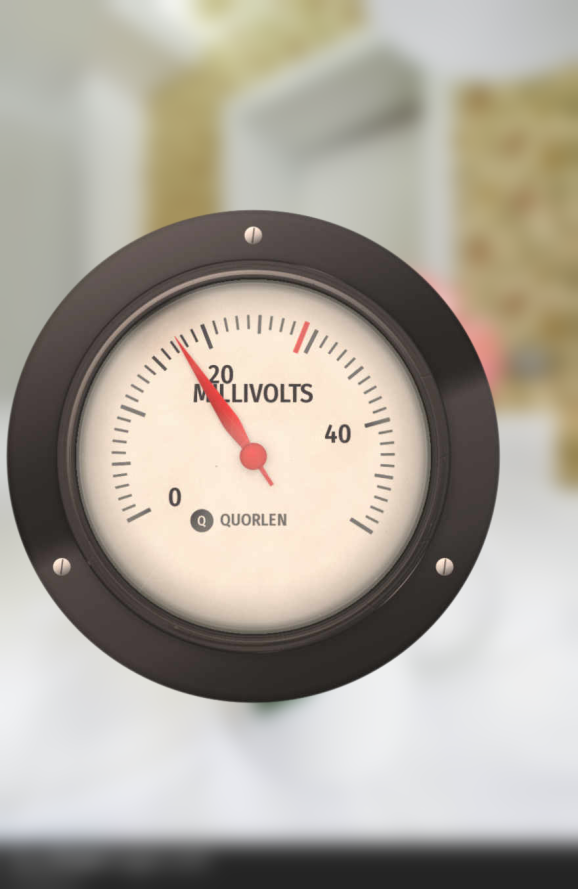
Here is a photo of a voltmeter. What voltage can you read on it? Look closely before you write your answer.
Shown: 17.5 mV
